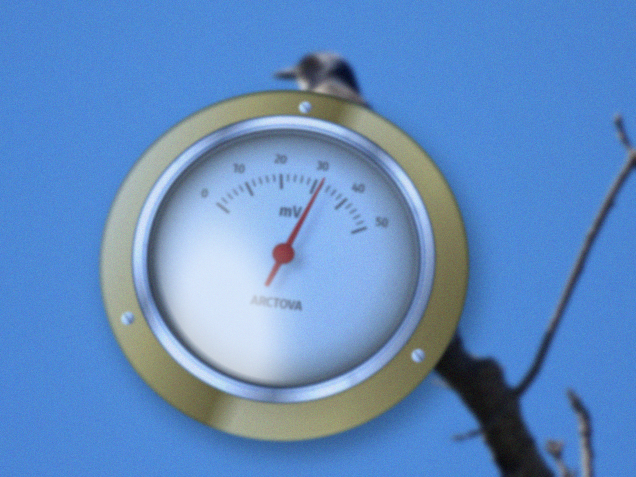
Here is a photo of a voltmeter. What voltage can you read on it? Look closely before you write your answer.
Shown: 32 mV
